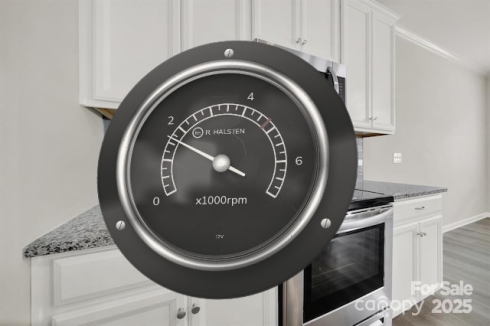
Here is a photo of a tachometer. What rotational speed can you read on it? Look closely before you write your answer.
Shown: 1625 rpm
